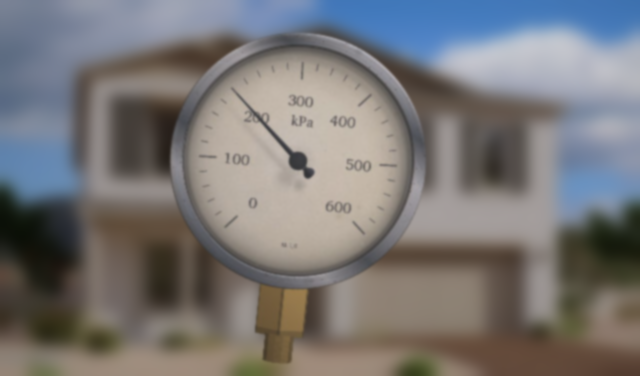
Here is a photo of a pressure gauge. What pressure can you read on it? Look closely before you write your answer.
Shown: 200 kPa
